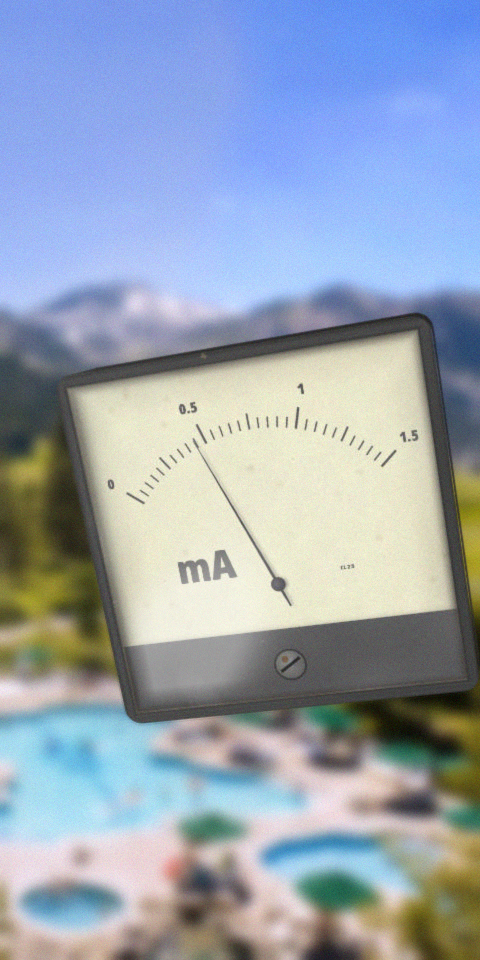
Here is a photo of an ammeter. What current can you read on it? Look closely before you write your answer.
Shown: 0.45 mA
